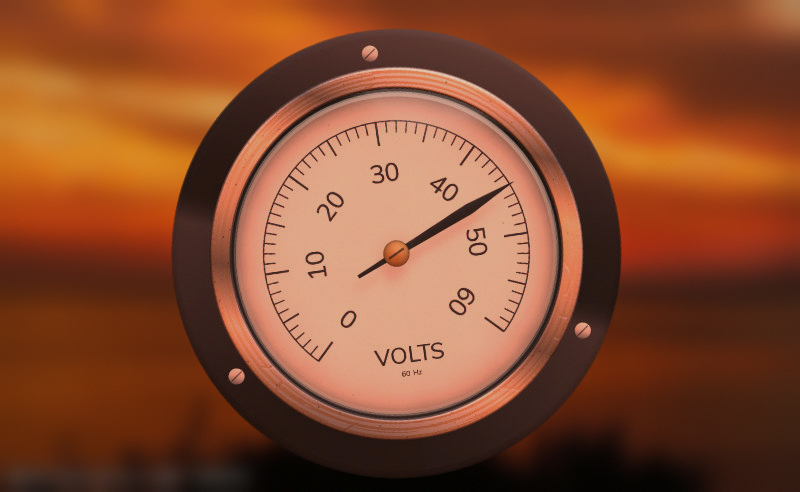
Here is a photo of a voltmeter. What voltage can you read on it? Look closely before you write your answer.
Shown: 45 V
